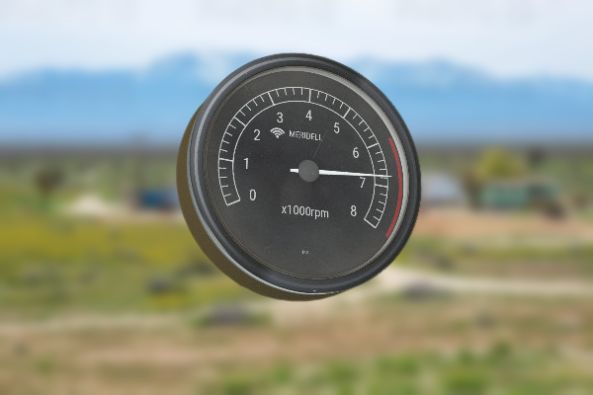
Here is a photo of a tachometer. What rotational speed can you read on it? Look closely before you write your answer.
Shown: 6800 rpm
